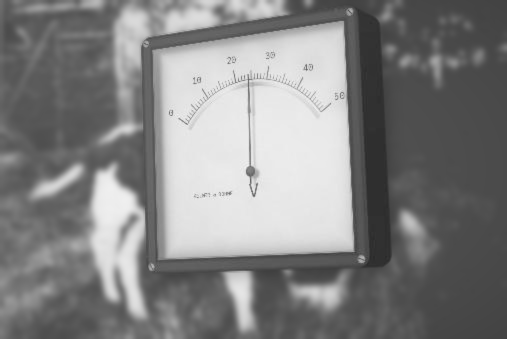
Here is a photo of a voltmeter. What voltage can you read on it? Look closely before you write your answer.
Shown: 25 V
